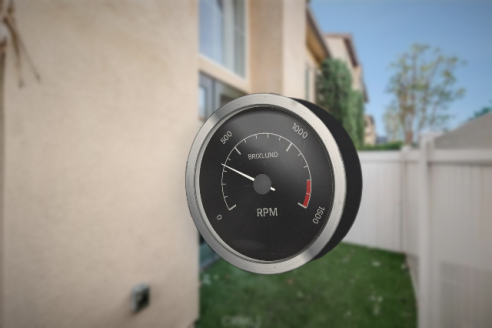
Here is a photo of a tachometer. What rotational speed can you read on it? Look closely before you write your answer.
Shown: 350 rpm
